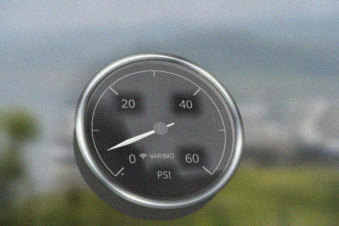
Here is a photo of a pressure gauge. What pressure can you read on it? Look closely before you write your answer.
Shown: 5 psi
